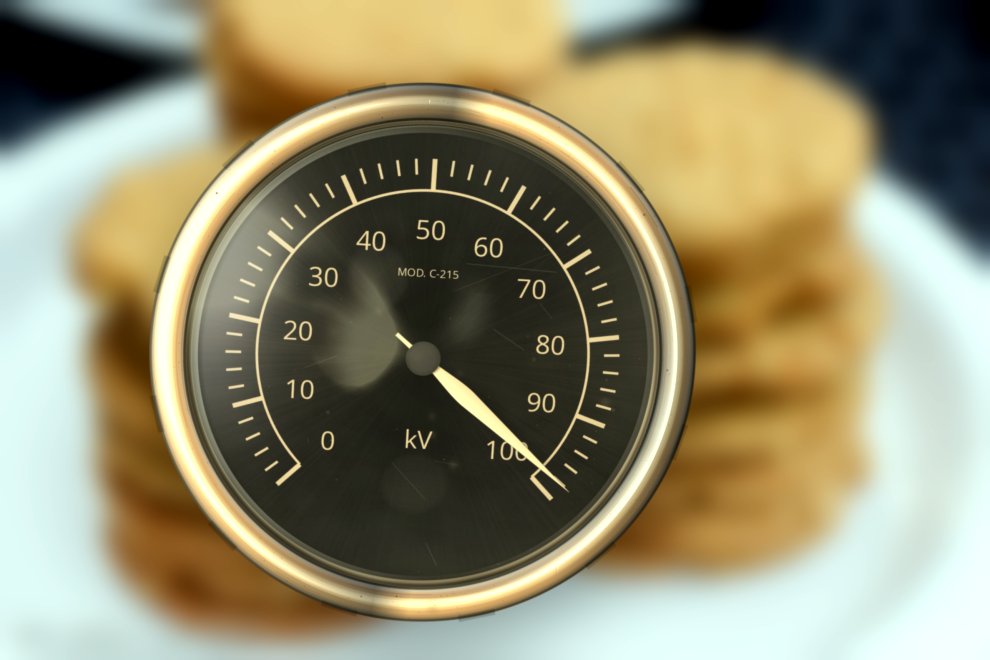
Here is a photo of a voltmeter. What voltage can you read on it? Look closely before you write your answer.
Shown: 98 kV
